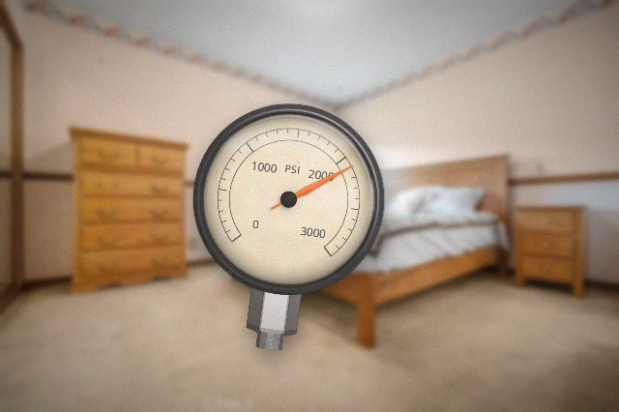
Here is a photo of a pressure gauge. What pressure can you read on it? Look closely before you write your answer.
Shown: 2100 psi
